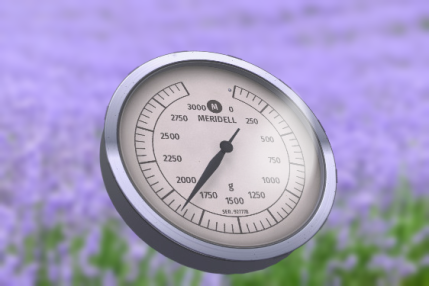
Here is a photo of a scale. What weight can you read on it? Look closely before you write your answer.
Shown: 1875 g
